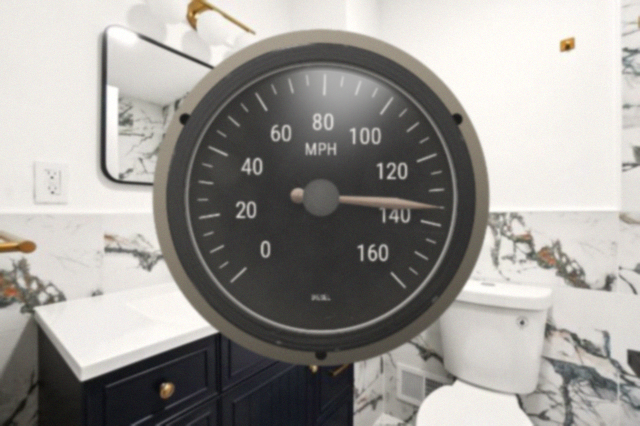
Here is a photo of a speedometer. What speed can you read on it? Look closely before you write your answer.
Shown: 135 mph
